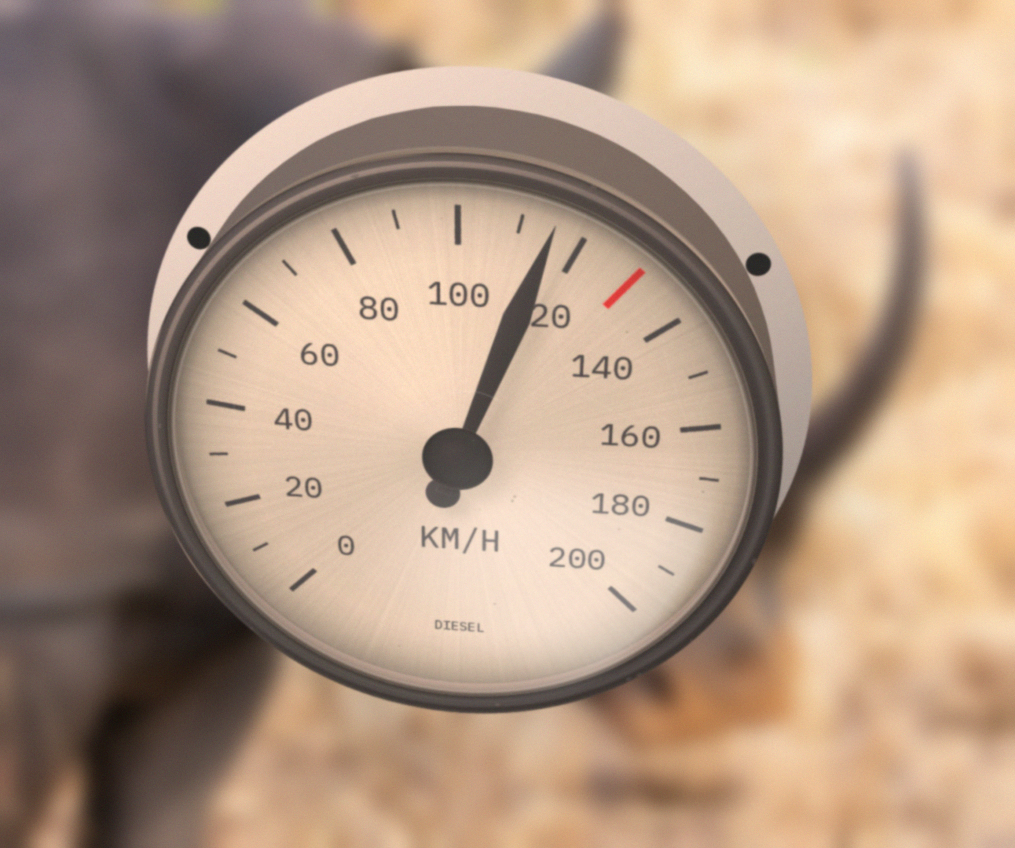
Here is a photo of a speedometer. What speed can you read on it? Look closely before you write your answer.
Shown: 115 km/h
